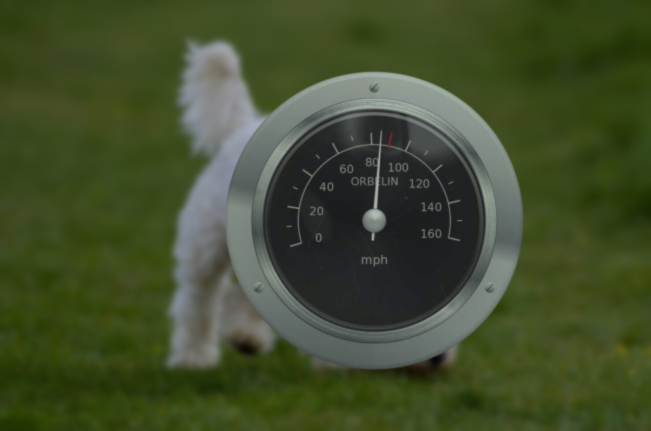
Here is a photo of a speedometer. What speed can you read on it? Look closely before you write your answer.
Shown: 85 mph
